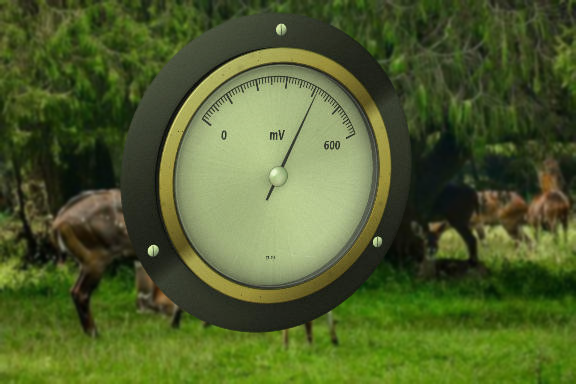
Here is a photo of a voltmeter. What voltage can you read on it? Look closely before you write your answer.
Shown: 400 mV
